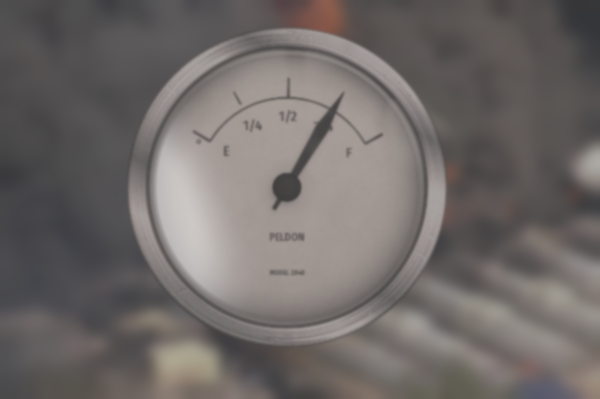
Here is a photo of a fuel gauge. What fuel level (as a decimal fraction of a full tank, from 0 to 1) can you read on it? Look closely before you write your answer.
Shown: 0.75
